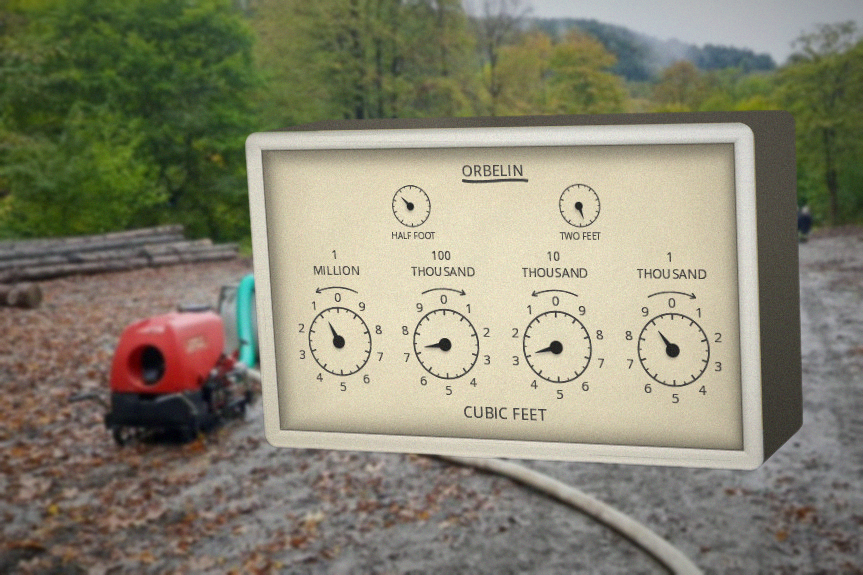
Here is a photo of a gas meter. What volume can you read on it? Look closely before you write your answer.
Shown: 72900 ft³
